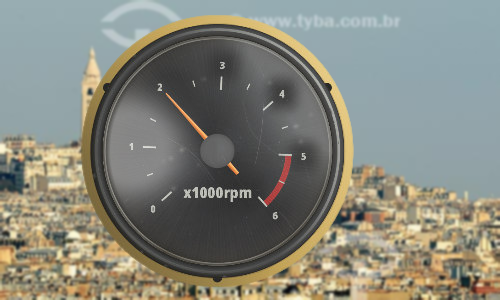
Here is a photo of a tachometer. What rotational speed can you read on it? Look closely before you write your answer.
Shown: 2000 rpm
